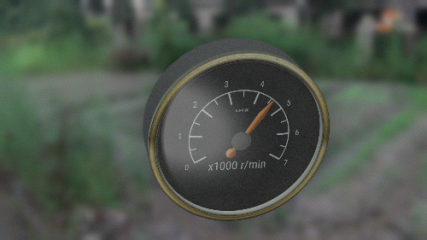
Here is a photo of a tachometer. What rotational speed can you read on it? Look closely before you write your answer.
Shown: 4500 rpm
